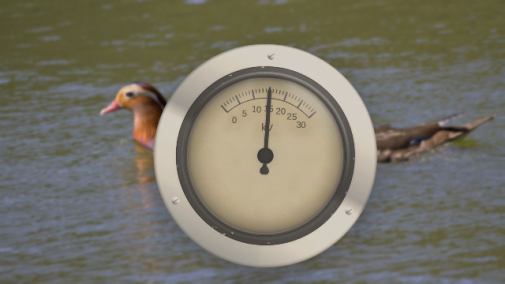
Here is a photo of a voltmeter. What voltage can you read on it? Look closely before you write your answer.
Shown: 15 kV
